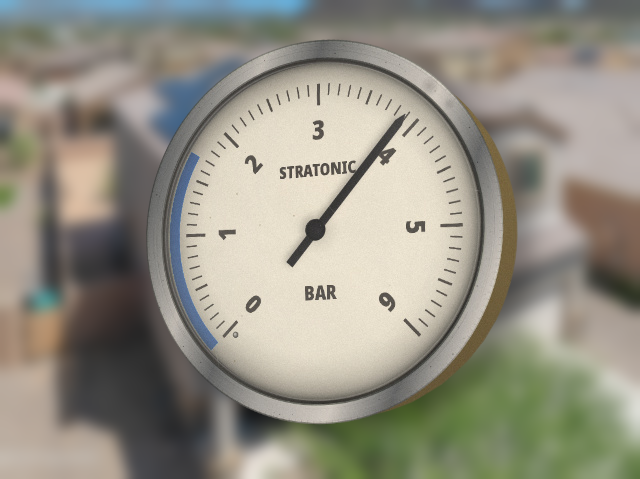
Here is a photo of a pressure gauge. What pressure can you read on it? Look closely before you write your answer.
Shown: 3.9 bar
